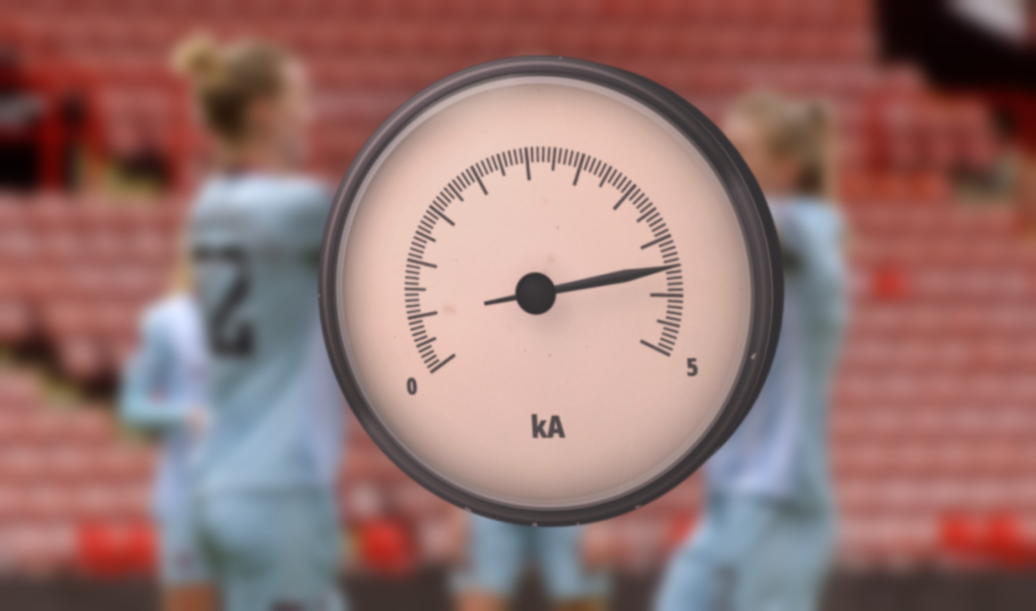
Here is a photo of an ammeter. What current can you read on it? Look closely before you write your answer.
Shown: 4.25 kA
